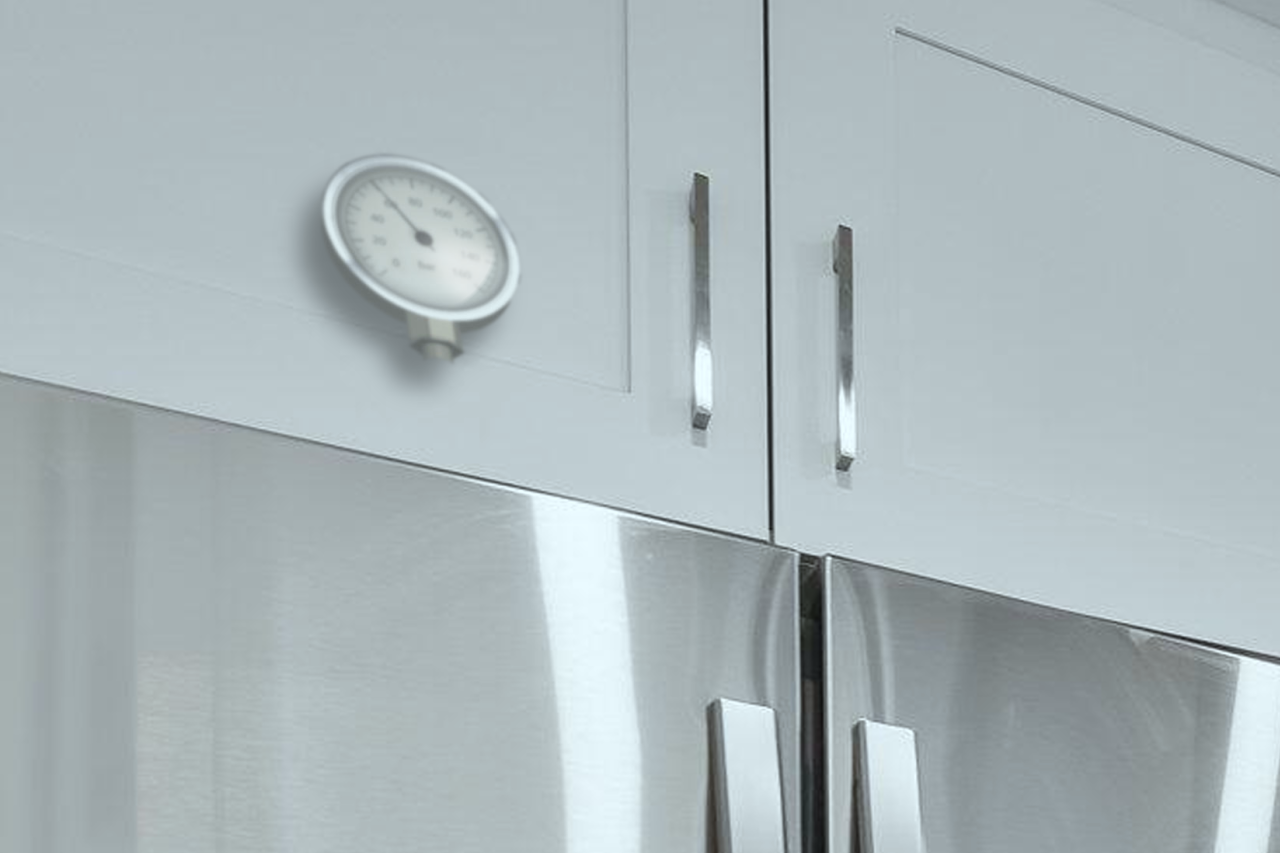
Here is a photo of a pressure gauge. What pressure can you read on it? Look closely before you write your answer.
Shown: 60 bar
